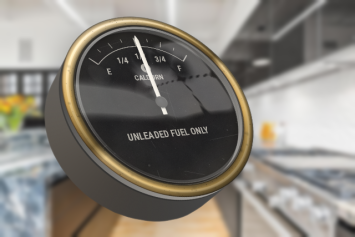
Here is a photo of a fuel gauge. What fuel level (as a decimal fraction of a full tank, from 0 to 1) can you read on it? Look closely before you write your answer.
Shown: 0.5
